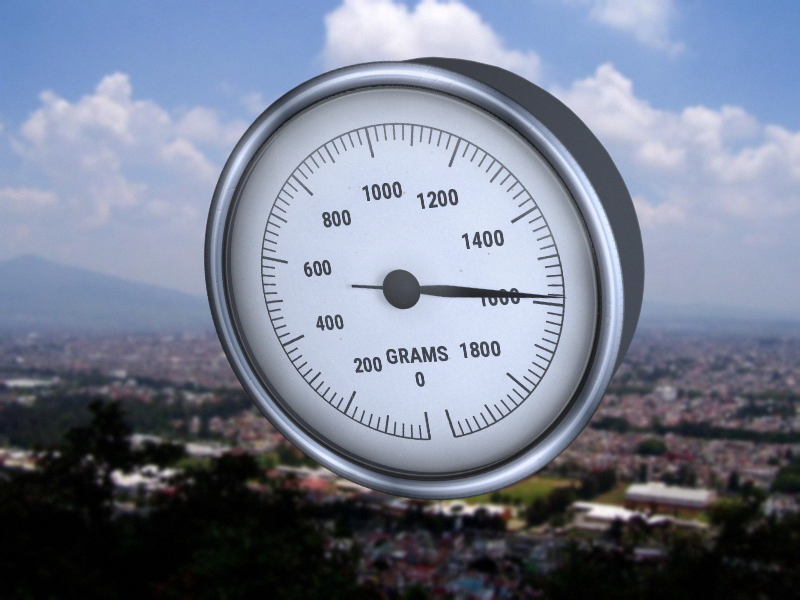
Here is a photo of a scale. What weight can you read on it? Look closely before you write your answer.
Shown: 1580 g
